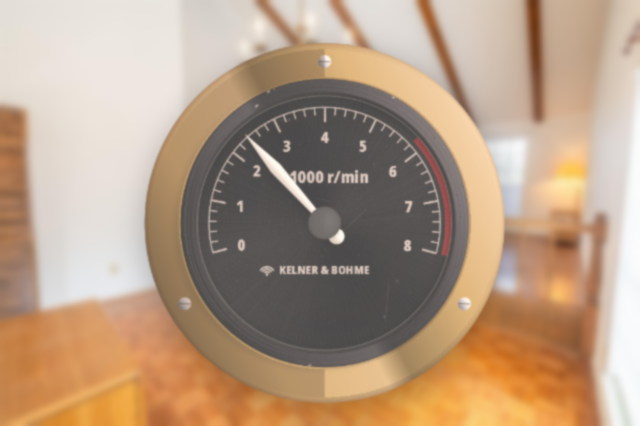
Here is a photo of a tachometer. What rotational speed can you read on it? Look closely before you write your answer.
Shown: 2400 rpm
